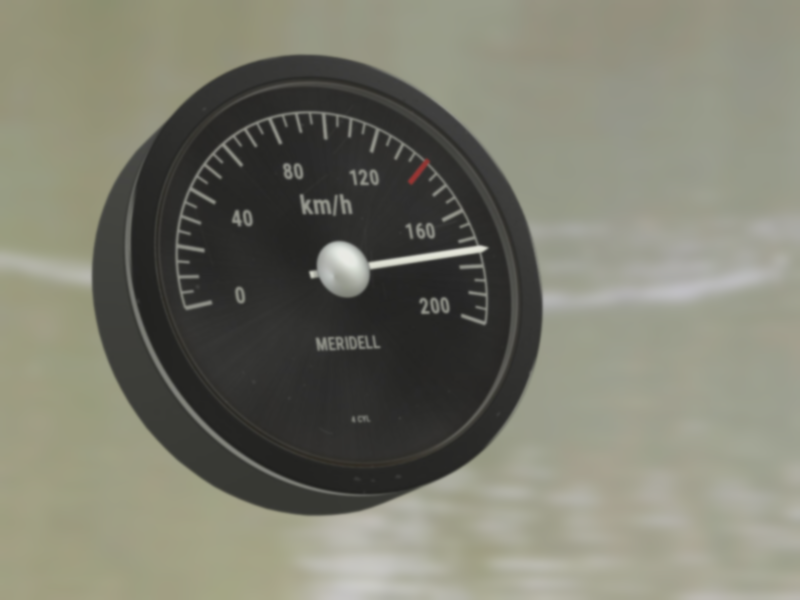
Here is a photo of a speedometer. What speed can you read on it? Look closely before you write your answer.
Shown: 175 km/h
